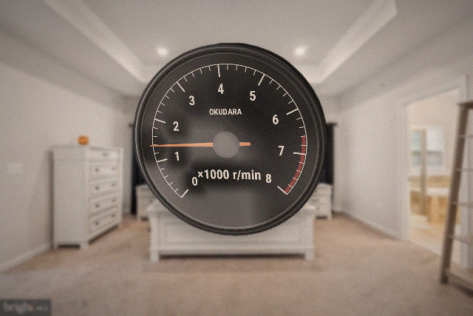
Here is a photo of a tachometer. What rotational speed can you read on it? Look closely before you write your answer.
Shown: 1400 rpm
